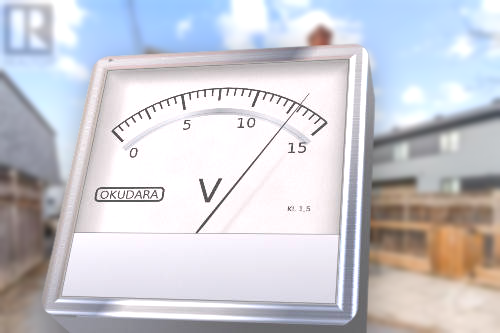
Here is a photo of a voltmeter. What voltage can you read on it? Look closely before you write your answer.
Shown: 13 V
